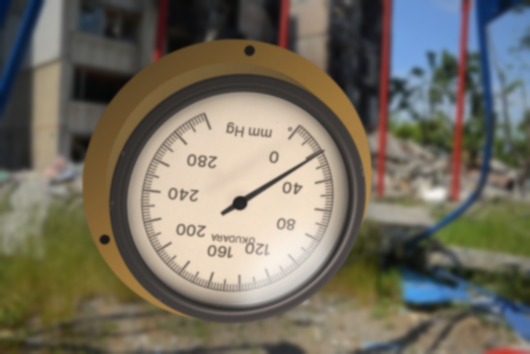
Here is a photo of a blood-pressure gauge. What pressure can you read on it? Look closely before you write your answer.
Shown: 20 mmHg
